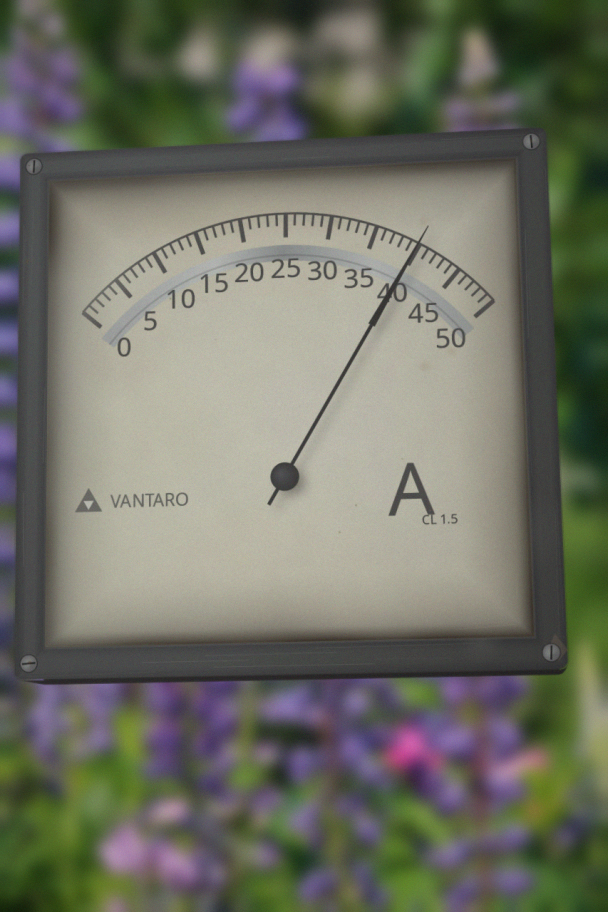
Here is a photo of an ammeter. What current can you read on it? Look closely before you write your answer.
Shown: 40 A
